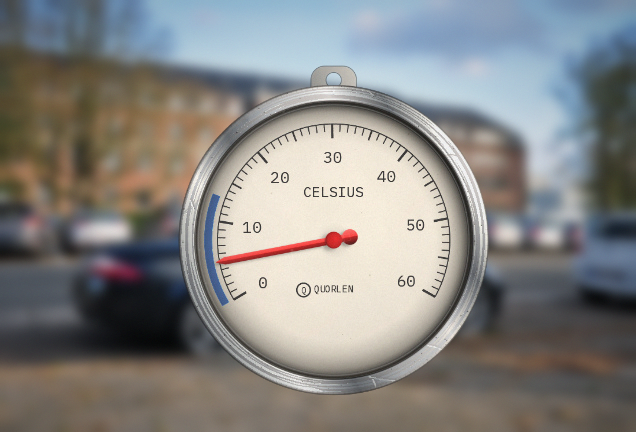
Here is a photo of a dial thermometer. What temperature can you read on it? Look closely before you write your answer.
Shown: 5 °C
